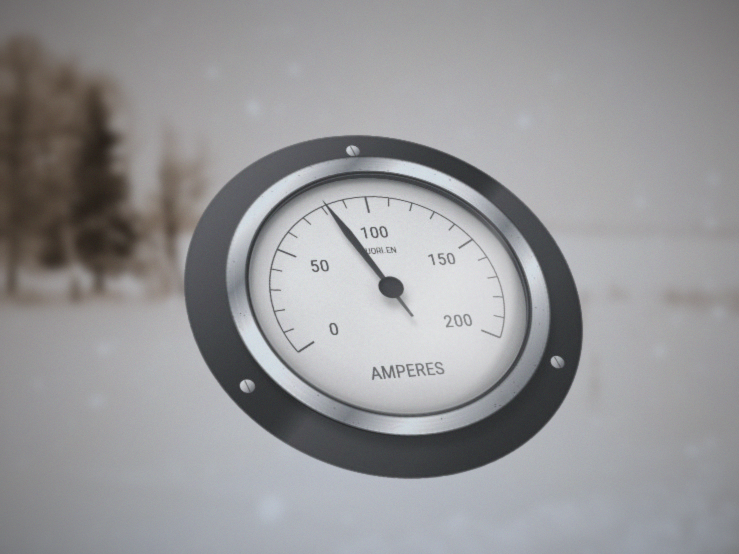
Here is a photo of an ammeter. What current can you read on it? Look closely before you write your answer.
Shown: 80 A
